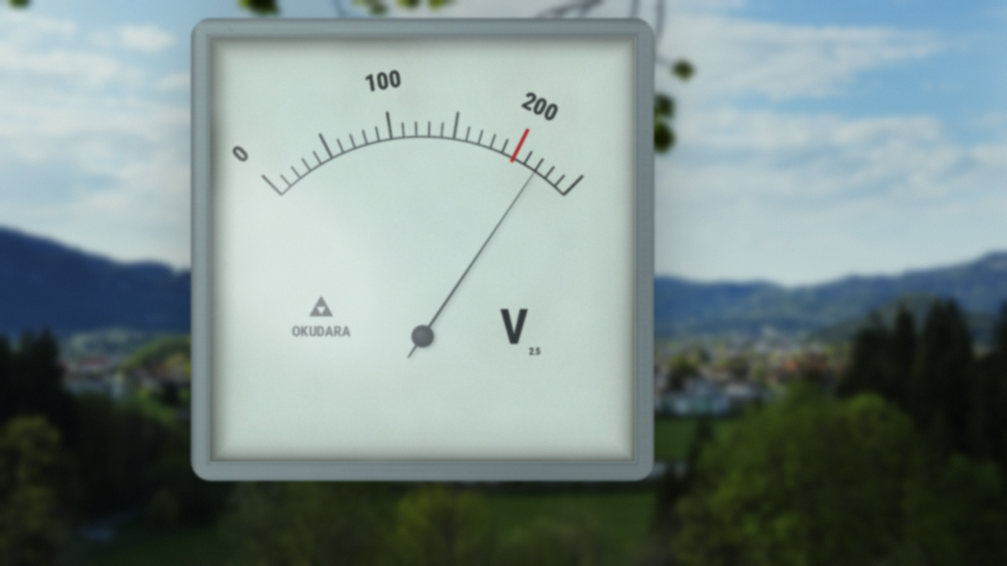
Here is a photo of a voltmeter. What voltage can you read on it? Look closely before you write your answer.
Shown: 220 V
